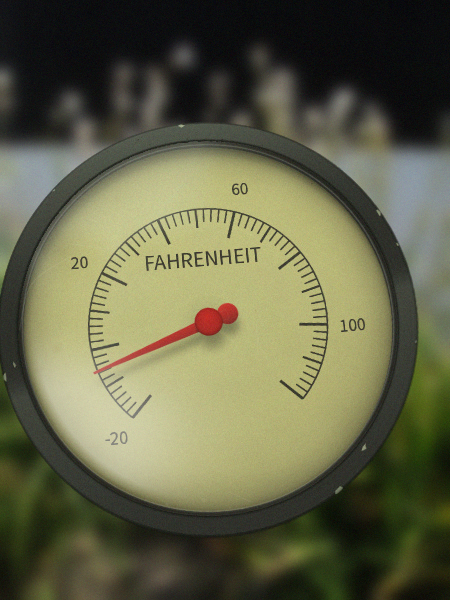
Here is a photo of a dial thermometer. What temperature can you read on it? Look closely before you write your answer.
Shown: -6 °F
